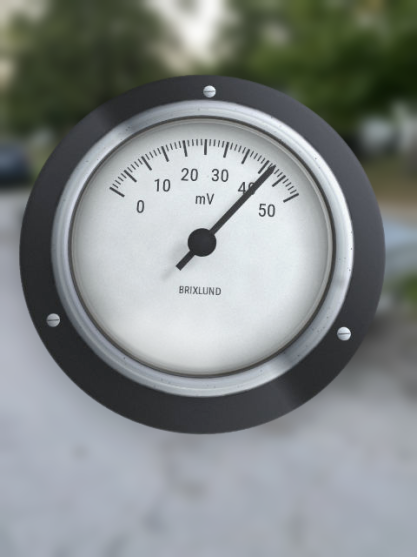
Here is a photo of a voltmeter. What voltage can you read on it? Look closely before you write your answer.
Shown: 42 mV
